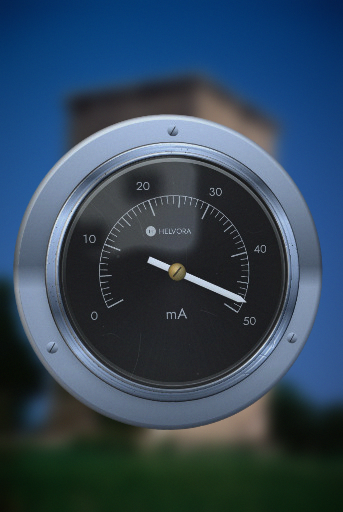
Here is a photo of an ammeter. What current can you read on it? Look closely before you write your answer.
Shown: 48 mA
